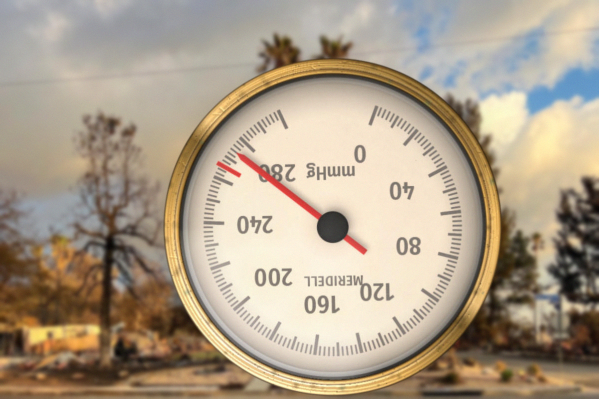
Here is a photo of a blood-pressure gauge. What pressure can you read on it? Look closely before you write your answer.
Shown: 274 mmHg
